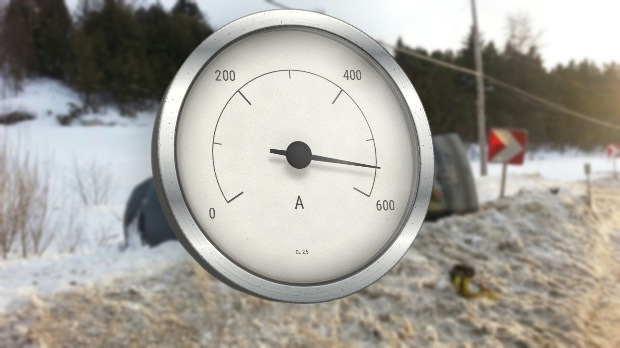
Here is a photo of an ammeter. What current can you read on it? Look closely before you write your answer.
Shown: 550 A
